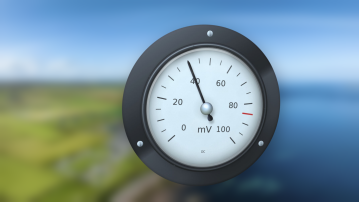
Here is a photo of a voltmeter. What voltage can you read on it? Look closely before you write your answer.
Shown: 40 mV
